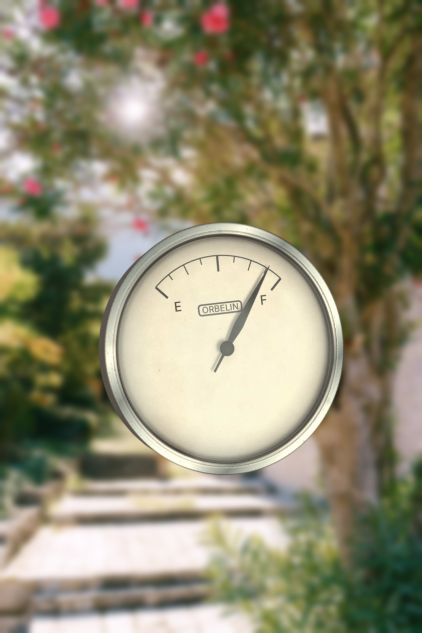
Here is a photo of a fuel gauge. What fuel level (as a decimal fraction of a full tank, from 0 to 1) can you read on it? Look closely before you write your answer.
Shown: 0.875
